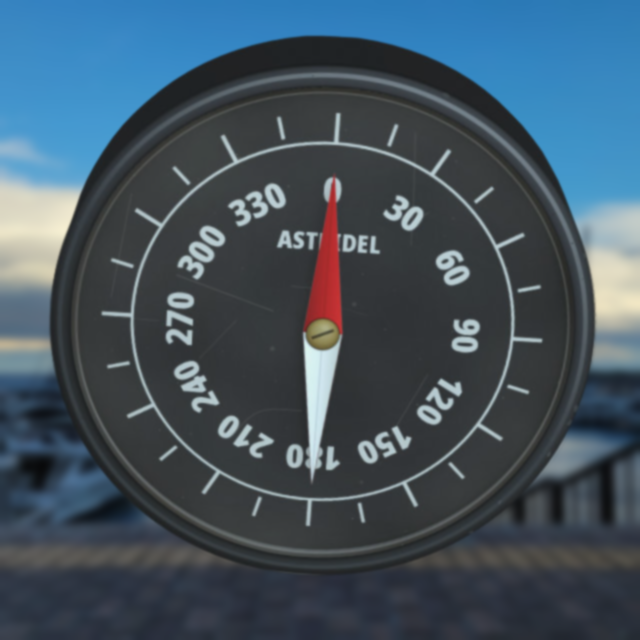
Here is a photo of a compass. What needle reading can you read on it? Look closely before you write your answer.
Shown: 0 °
